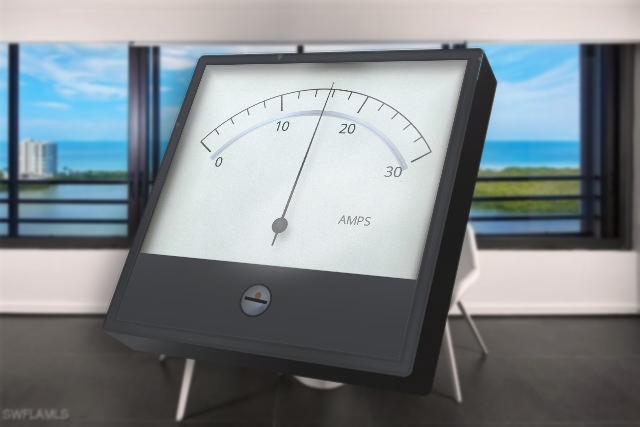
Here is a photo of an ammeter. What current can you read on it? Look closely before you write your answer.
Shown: 16 A
